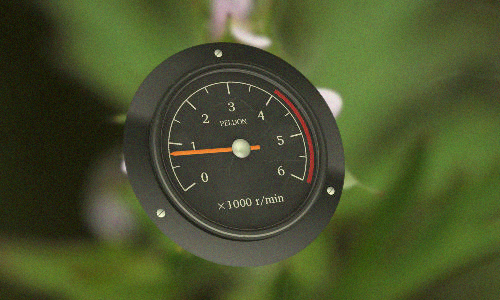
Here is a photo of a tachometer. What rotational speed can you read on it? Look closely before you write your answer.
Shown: 750 rpm
